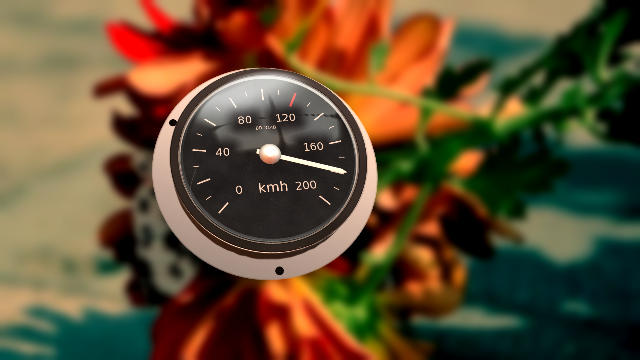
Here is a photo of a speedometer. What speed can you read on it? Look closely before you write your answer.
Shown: 180 km/h
